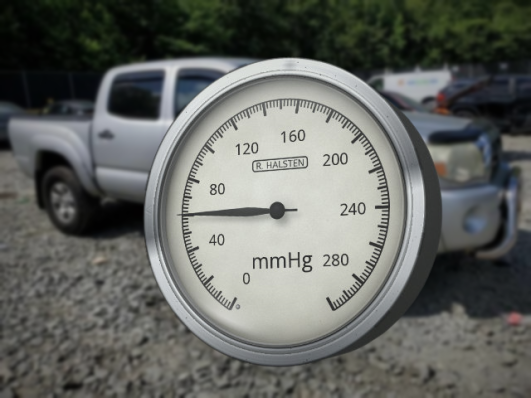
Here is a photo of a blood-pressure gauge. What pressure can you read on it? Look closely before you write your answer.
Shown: 60 mmHg
